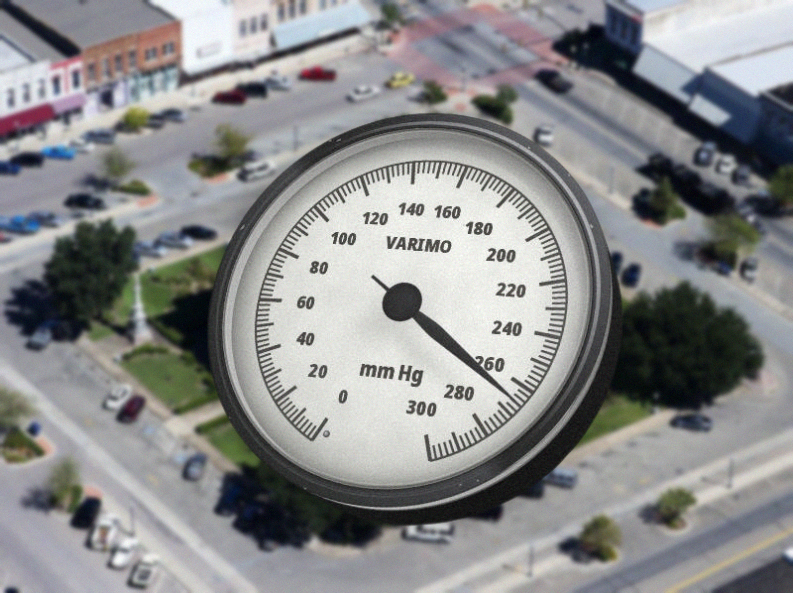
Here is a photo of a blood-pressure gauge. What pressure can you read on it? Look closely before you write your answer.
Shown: 266 mmHg
